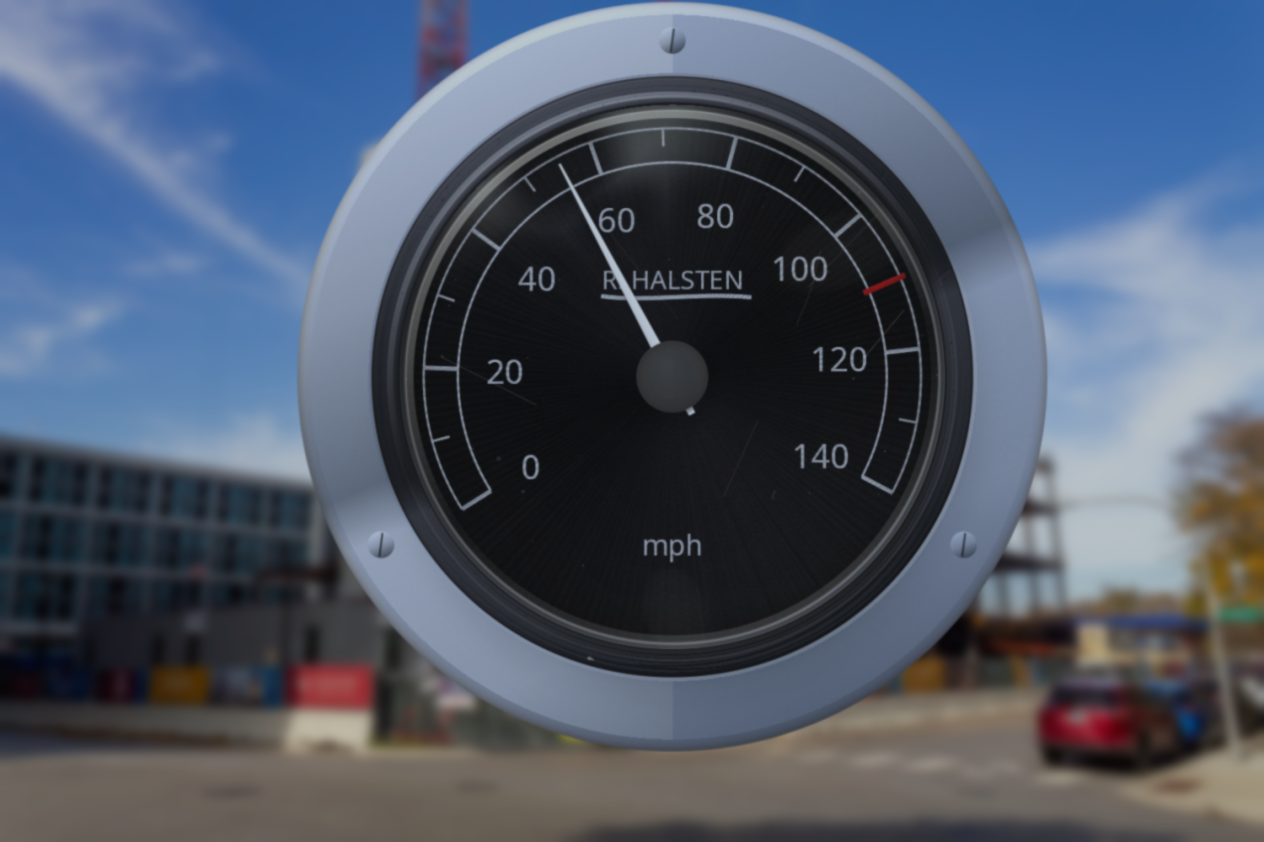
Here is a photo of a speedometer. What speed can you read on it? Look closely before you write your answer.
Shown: 55 mph
